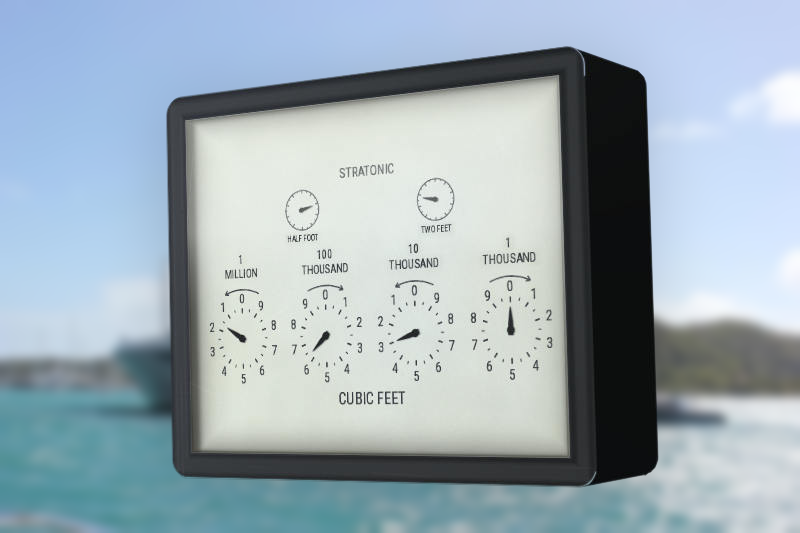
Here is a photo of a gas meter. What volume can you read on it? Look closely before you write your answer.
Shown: 163000 ft³
